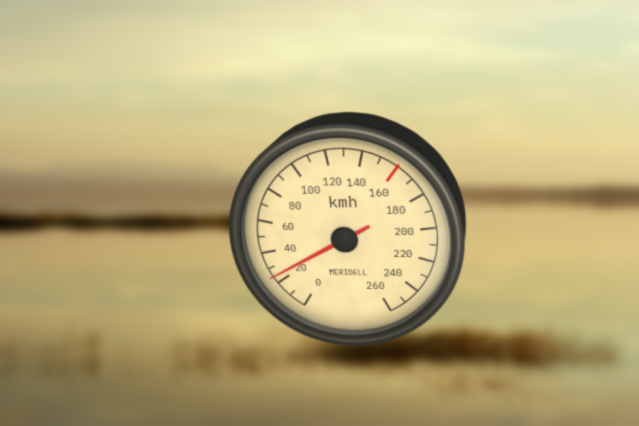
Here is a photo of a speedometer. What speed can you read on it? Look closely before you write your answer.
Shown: 25 km/h
